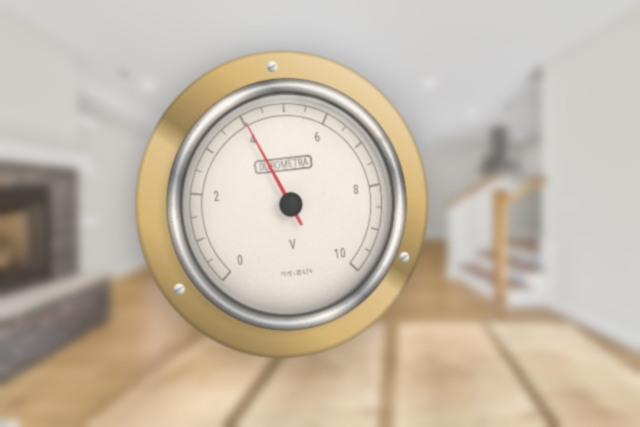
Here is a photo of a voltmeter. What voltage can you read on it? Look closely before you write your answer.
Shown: 4 V
